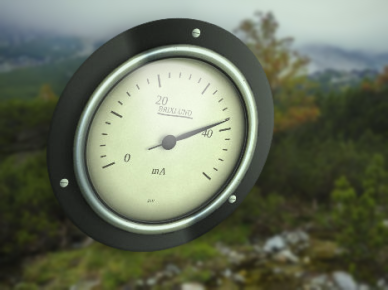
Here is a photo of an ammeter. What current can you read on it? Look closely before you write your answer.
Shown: 38 mA
